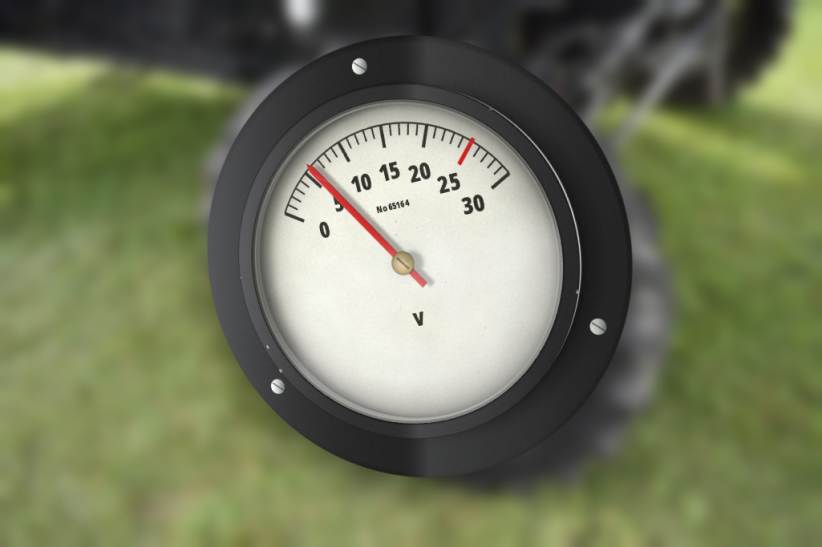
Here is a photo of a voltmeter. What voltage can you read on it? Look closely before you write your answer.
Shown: 6 V
